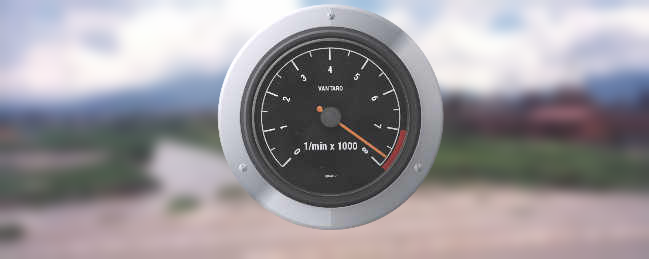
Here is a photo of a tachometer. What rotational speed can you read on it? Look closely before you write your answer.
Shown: 7750 rpm
